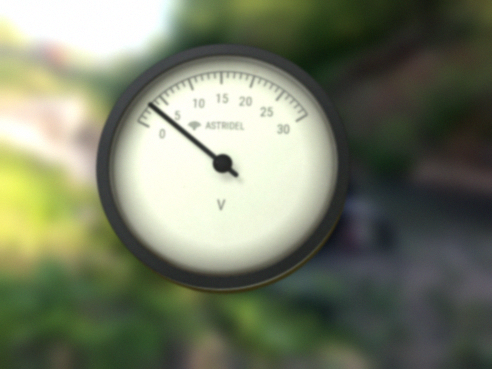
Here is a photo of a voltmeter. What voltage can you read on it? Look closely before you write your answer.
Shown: 3 V
